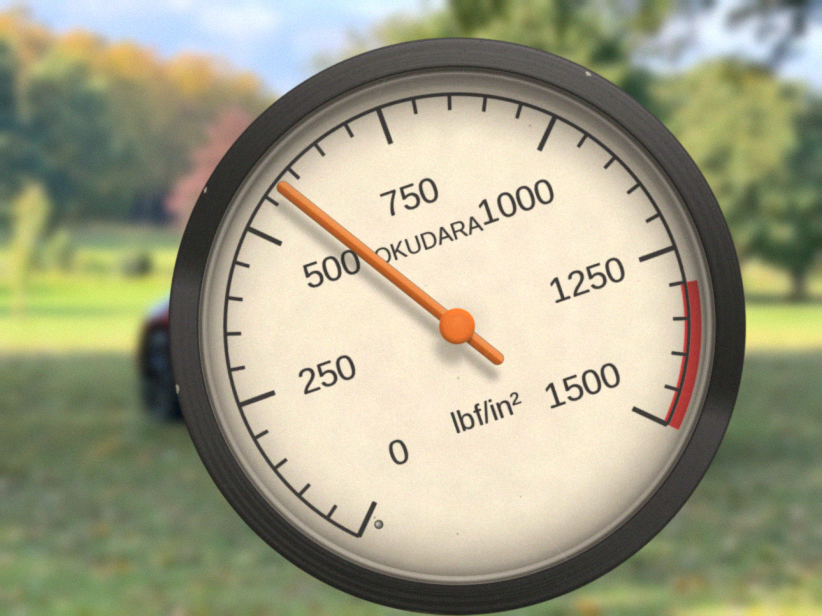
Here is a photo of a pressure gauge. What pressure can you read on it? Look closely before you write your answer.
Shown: 575 psi
